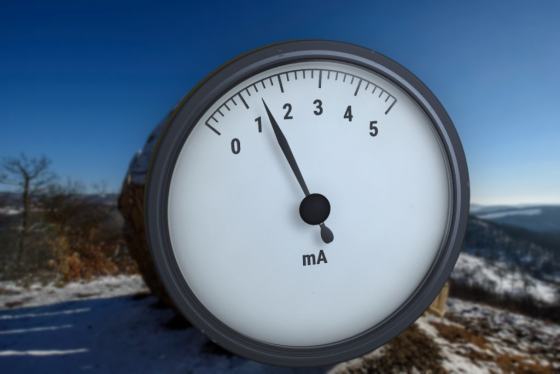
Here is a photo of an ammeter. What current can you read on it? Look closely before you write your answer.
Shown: 1.4 mA
